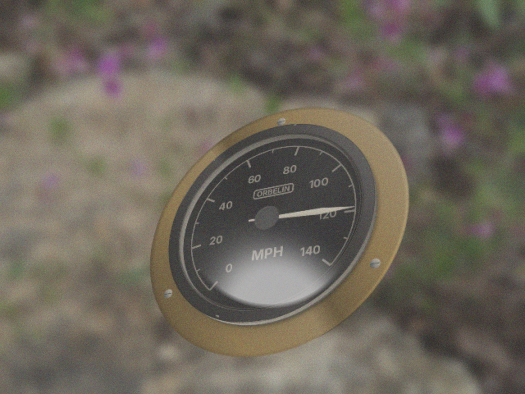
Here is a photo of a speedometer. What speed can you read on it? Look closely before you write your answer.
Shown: 120 mph
